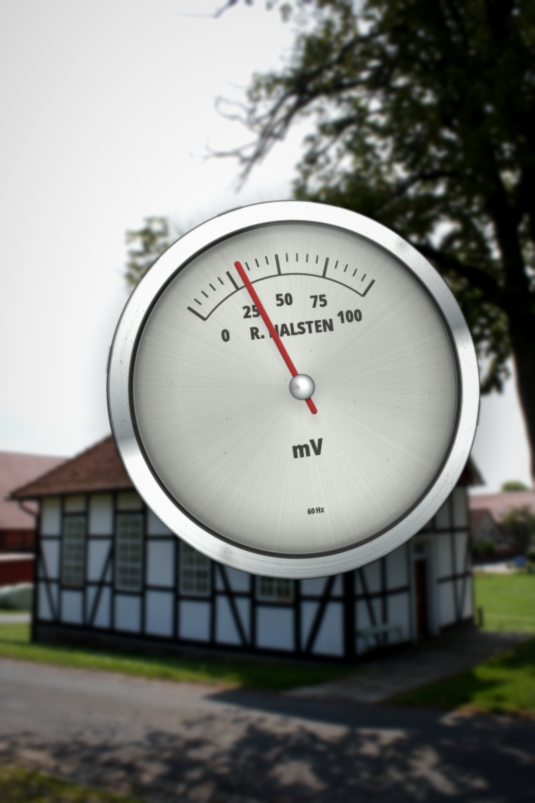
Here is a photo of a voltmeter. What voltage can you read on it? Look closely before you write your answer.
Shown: 30 mV
